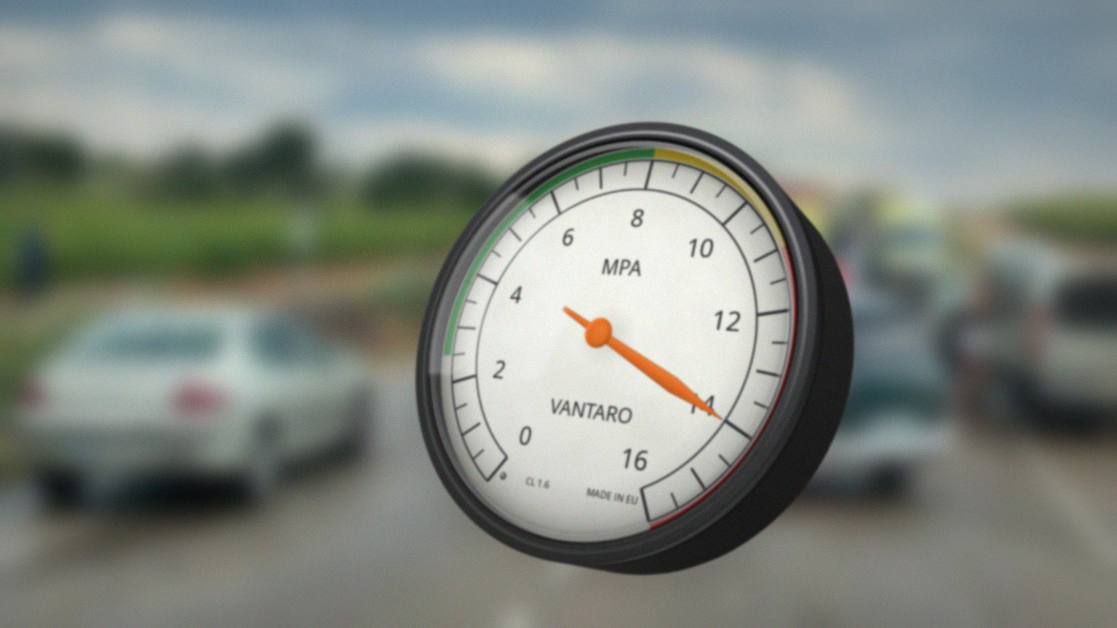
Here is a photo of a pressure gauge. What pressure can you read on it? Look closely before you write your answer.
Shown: 14 MPa
